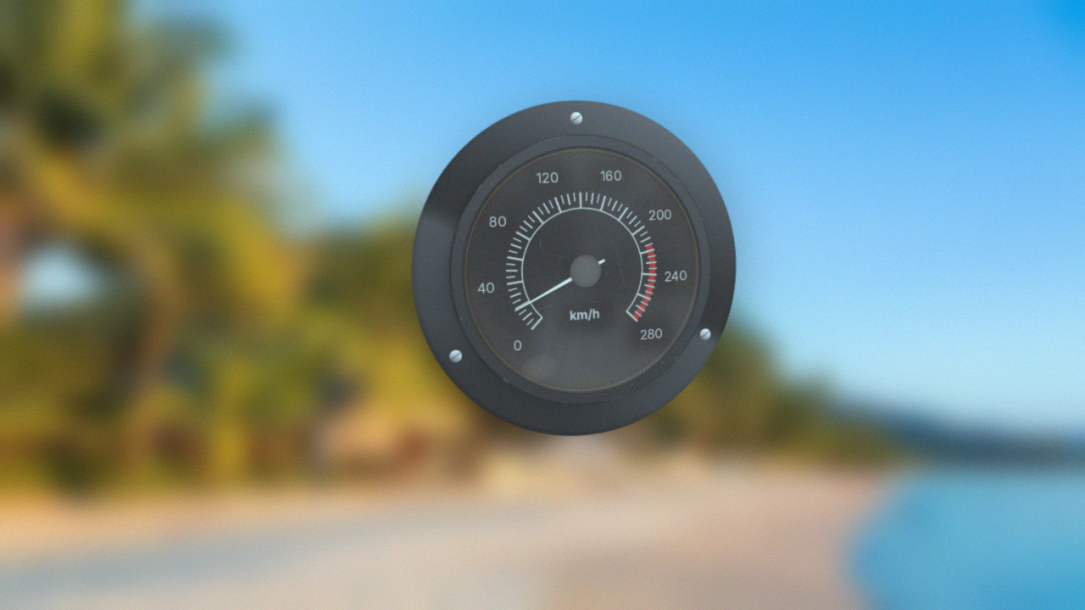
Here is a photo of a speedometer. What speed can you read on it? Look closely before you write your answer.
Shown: 20 km/h
